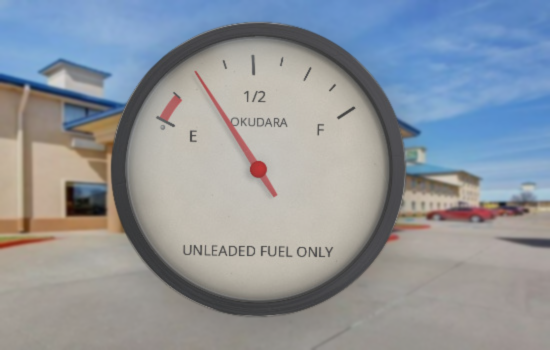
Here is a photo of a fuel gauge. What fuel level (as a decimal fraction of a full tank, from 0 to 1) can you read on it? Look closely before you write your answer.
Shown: 0.25
